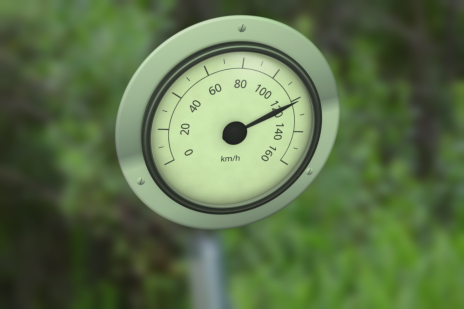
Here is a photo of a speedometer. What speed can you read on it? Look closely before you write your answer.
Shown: 120 km/h
